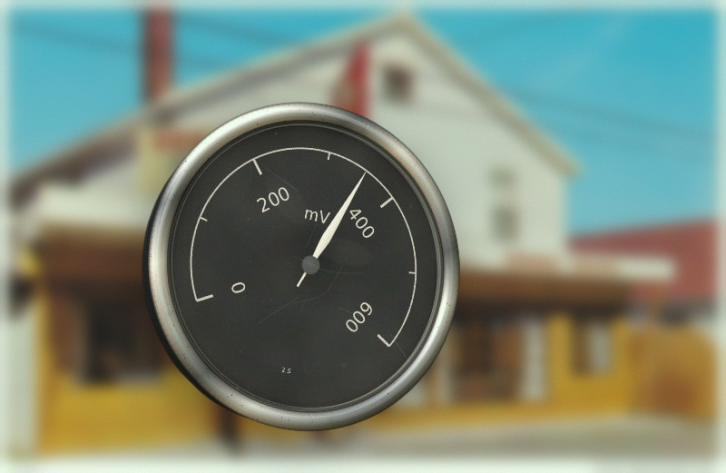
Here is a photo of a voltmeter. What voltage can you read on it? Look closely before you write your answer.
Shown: 350 mV
